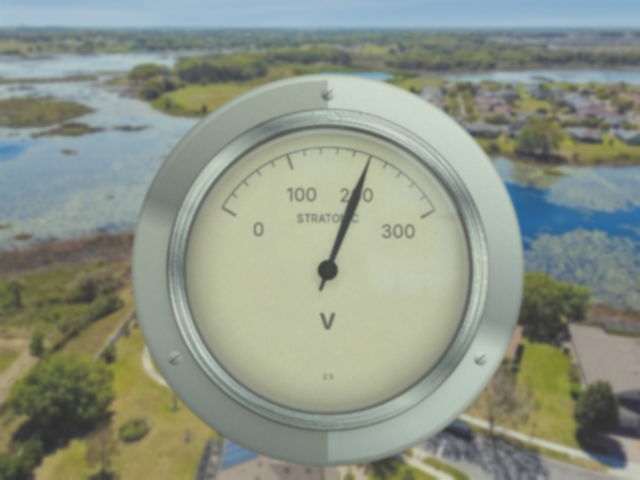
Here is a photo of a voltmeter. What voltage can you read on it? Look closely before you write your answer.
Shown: 200 V
